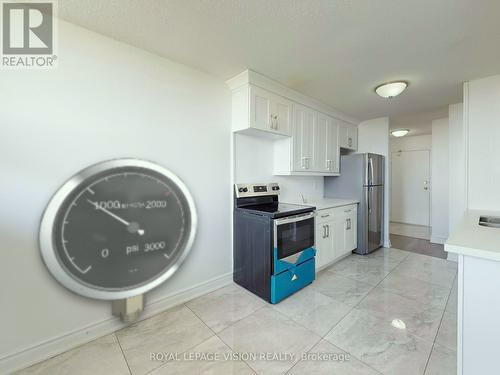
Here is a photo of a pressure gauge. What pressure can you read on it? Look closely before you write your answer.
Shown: 900 psi
